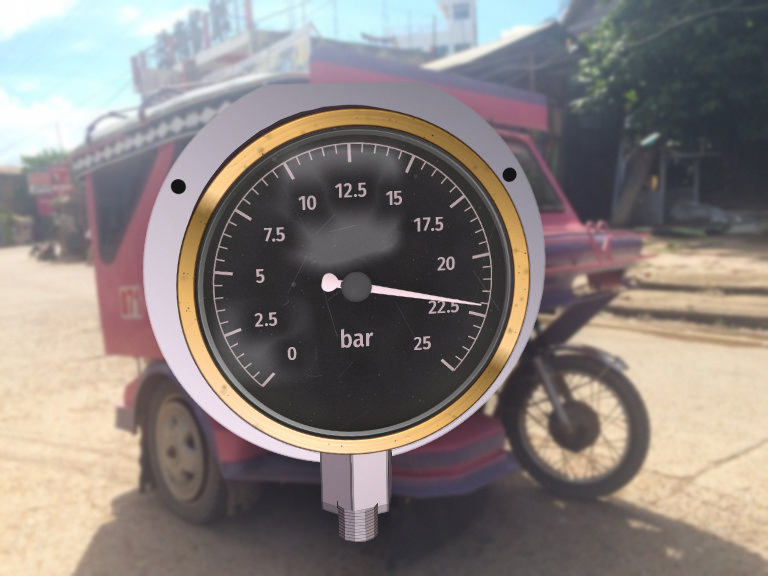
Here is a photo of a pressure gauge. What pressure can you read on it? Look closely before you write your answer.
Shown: 22 bar
